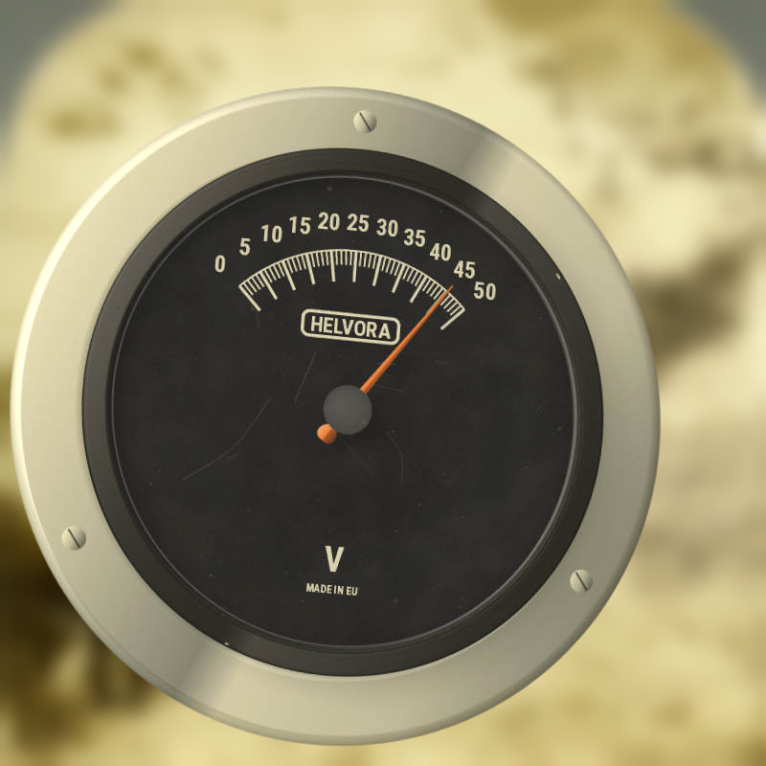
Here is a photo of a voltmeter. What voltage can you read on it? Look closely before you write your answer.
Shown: 45 V
